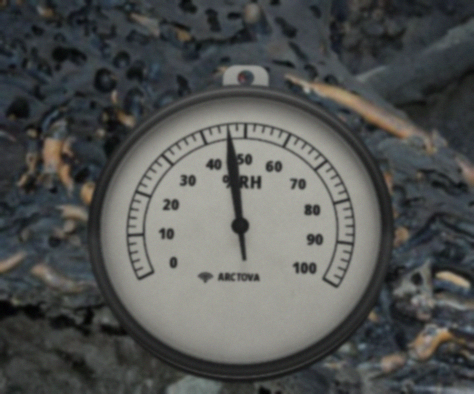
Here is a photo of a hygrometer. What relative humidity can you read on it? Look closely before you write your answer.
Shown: 46 %
